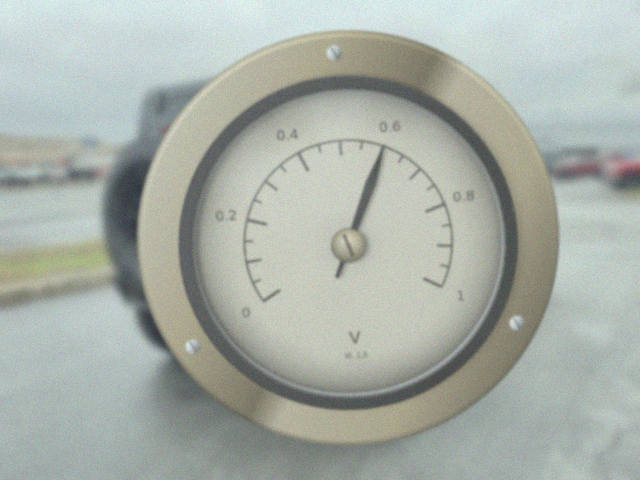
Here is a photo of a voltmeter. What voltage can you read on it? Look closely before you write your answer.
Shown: 0.6 V
